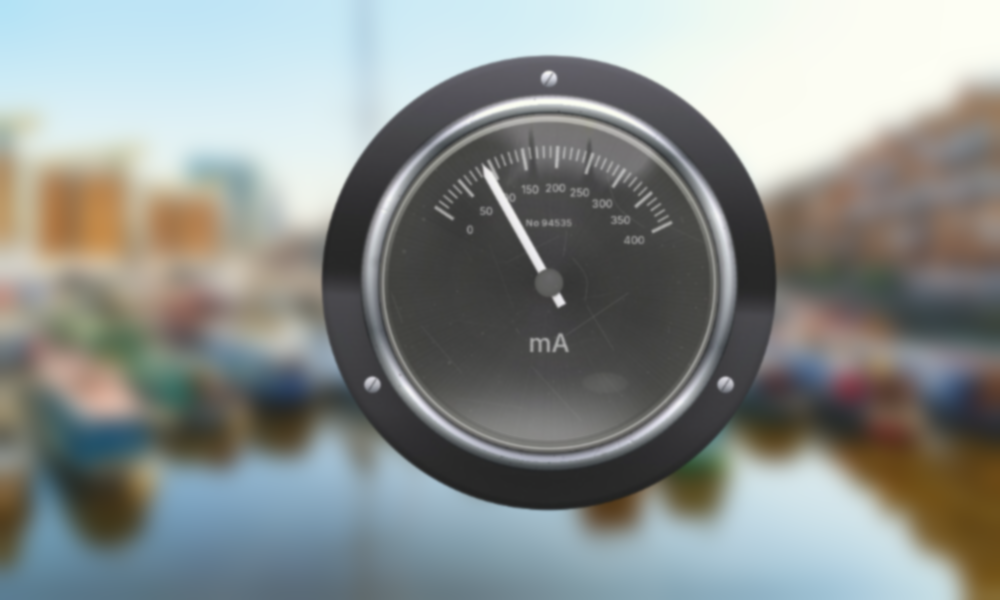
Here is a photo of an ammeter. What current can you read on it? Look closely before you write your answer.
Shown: 90 mA
